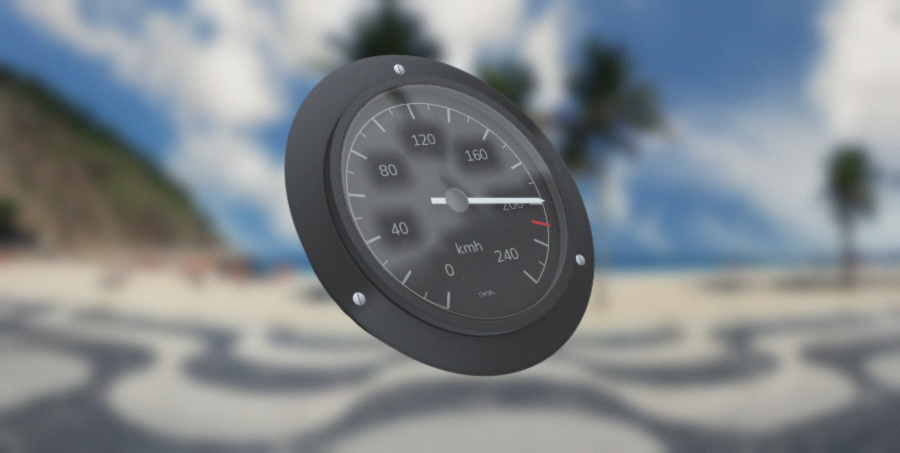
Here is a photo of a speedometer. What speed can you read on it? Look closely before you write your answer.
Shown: 200 km/h
